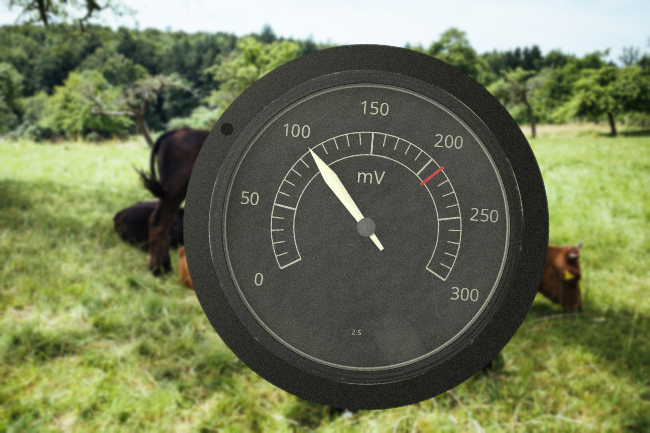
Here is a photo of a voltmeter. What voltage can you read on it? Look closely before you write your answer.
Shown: 100 mV
